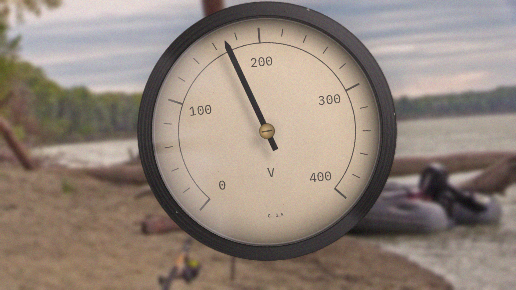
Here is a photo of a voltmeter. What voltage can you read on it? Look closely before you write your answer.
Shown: 170 V
